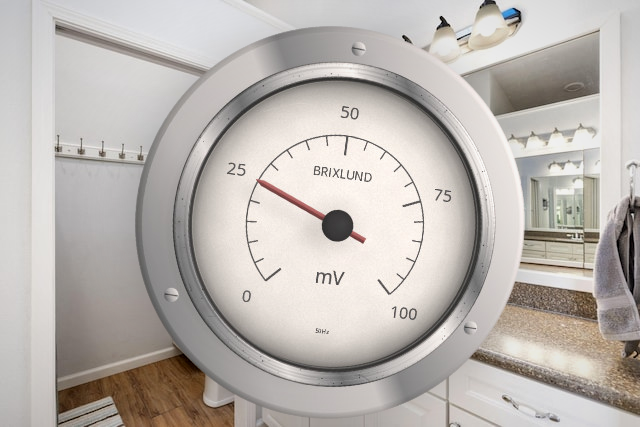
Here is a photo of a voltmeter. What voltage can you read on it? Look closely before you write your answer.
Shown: 25 mV
